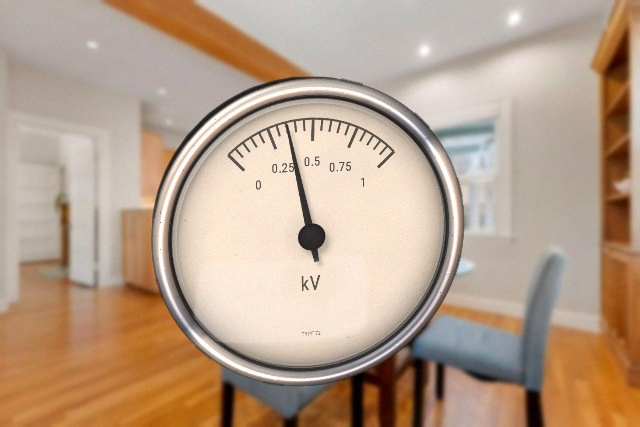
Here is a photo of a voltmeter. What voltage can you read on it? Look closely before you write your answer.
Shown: 0.35 kV
